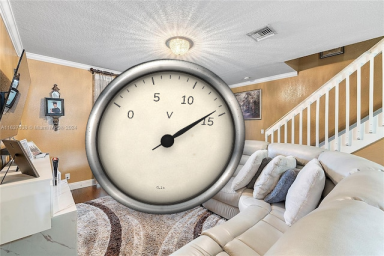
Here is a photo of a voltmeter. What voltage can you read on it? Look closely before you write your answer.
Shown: 14 V
